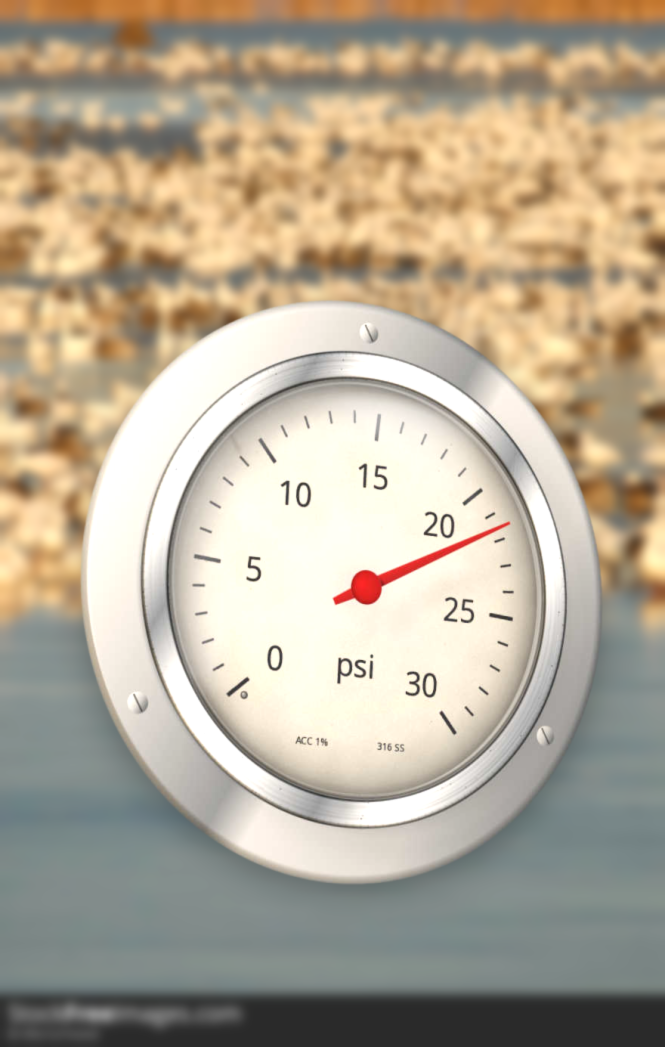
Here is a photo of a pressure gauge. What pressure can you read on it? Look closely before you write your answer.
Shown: 21.5 psi
